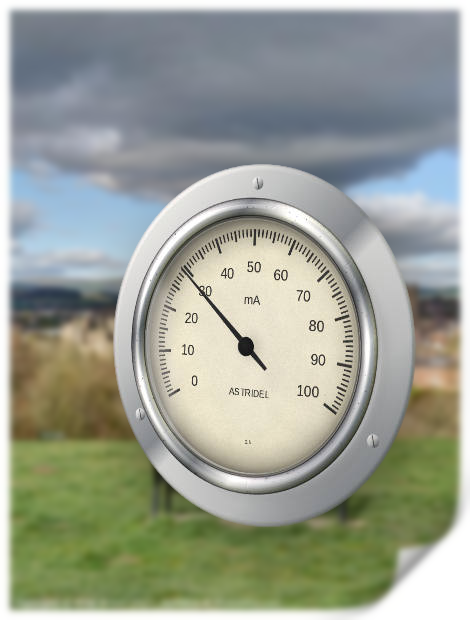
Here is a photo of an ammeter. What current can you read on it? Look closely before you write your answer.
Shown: 30 mA
